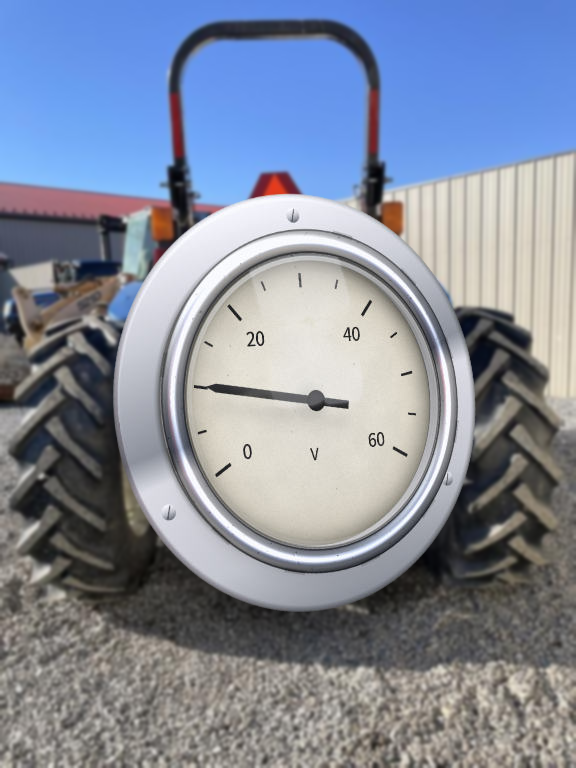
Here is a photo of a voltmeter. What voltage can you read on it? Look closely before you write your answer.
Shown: 10 V
